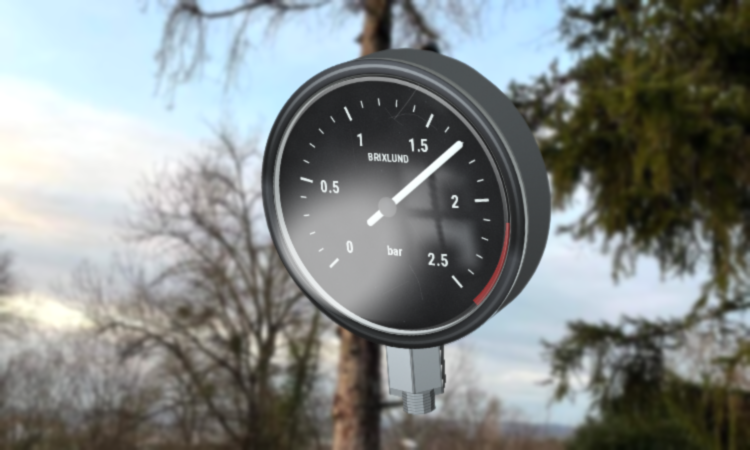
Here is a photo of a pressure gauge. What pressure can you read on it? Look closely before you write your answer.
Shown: 1.7 bar
